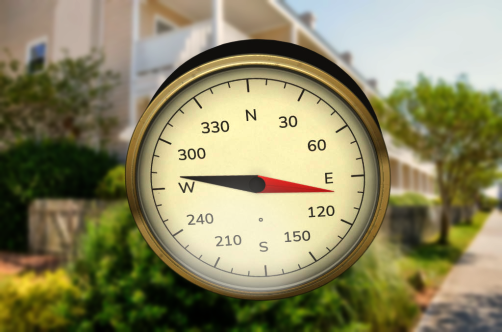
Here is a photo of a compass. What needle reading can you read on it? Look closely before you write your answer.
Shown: 100 °
